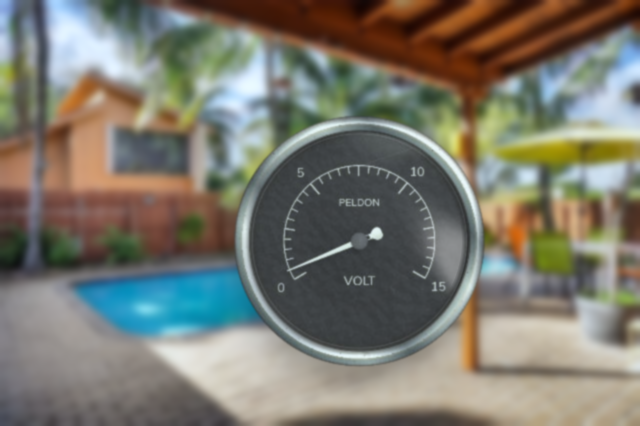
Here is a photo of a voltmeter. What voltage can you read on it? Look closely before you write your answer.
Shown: 0.5 V
